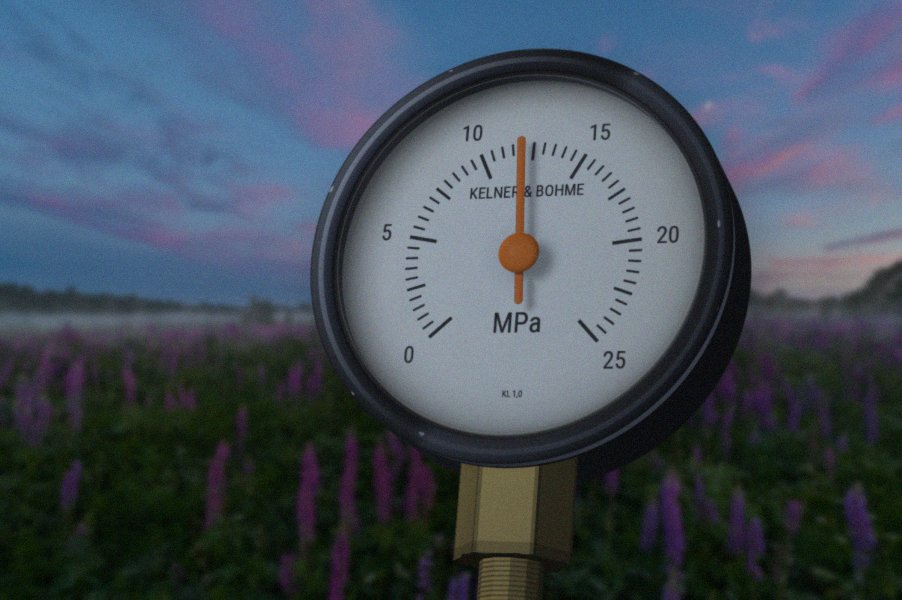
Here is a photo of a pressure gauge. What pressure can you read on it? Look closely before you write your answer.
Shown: 12 MPa
